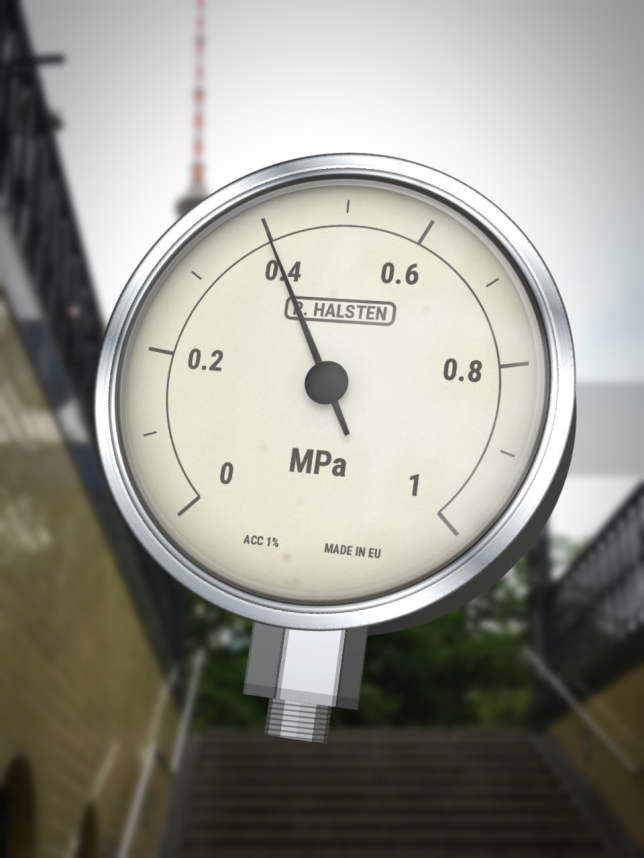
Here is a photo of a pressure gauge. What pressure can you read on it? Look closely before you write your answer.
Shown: 0.4 MPa
